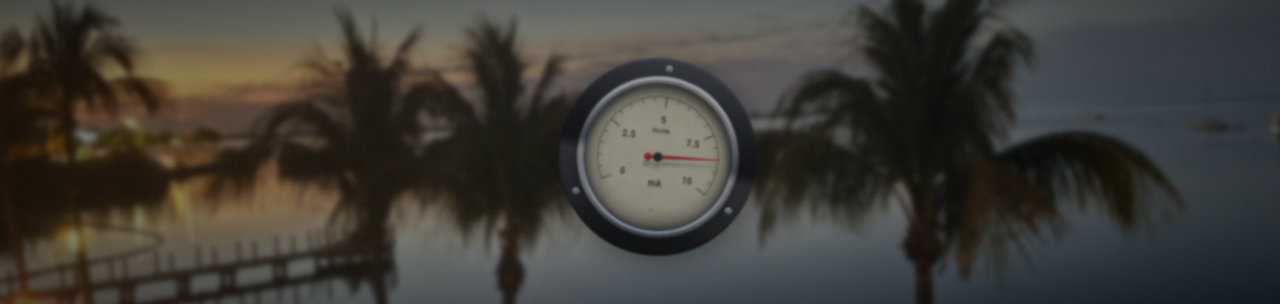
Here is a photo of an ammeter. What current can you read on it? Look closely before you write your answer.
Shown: 8.5 mA
